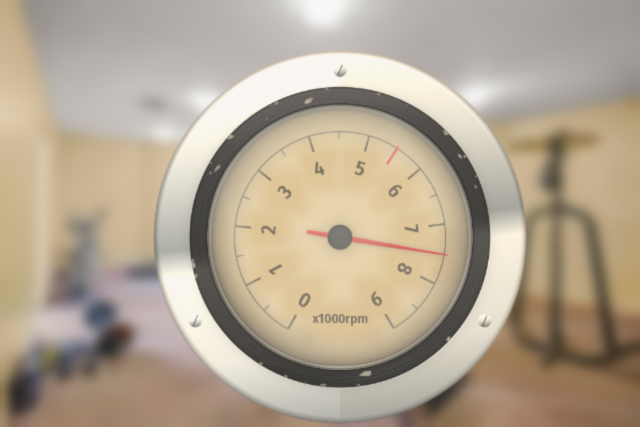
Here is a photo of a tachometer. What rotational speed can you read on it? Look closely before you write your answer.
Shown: 7500 rpm
